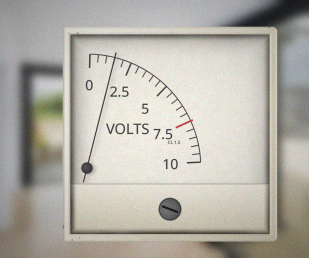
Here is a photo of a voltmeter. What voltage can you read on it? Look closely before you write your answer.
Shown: 1.5 V
